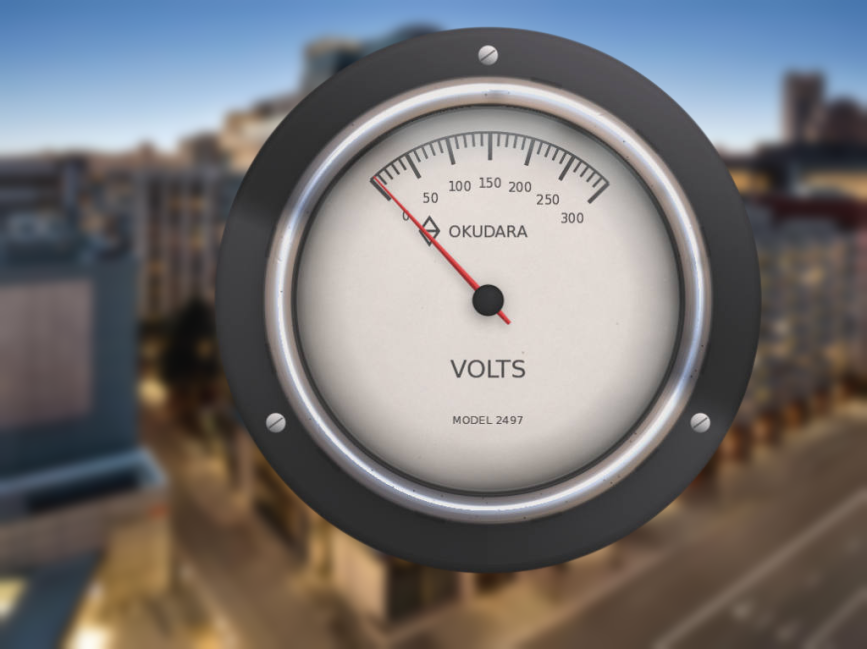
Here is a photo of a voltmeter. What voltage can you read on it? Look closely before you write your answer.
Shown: 5 V
